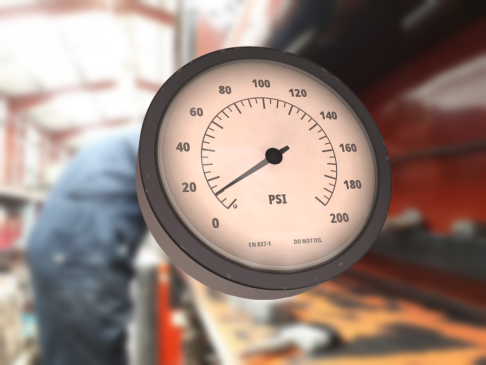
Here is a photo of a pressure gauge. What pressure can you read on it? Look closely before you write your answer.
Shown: 10 psi
